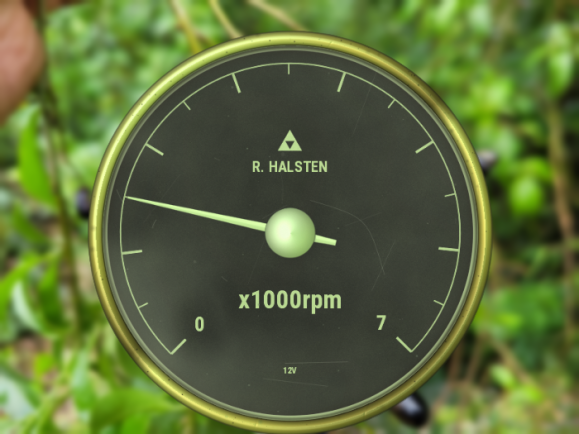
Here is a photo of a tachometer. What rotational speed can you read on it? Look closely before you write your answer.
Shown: 1500 rpm
